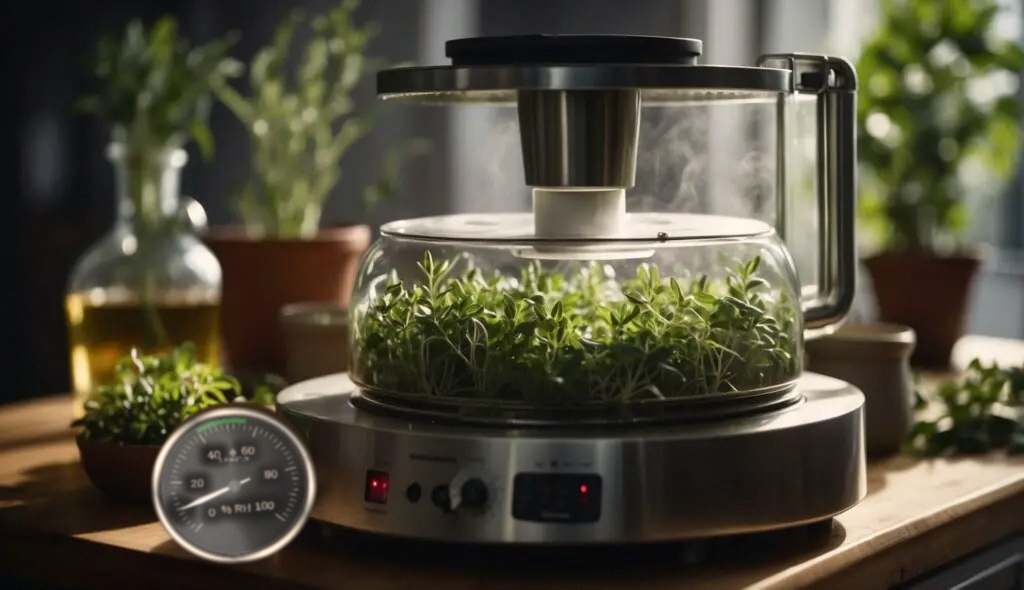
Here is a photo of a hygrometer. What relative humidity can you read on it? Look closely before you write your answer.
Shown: 10 %
